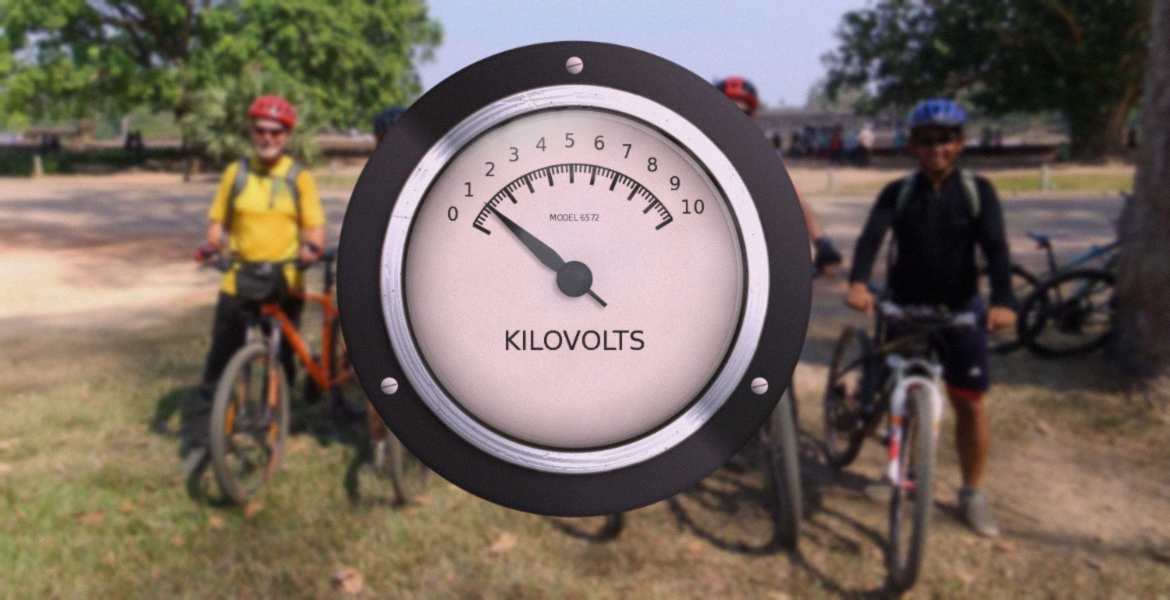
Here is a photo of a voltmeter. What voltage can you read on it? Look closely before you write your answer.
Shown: 1 kV
